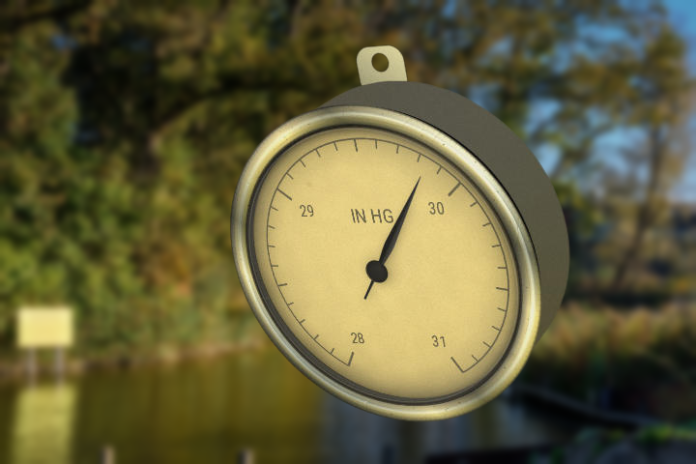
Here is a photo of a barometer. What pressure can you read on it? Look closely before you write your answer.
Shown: 29.85 inHg
